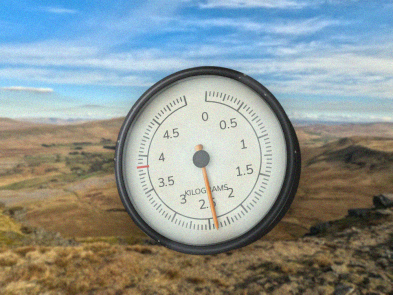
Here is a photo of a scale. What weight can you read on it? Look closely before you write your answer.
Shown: 2.4 kg
